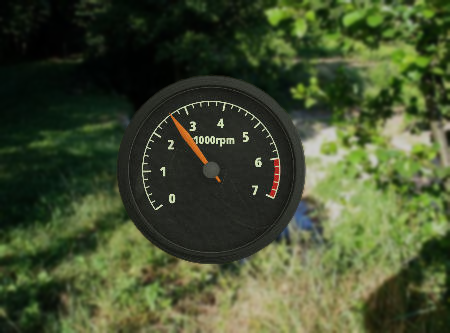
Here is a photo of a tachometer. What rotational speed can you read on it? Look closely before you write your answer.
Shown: 2600 rpm
